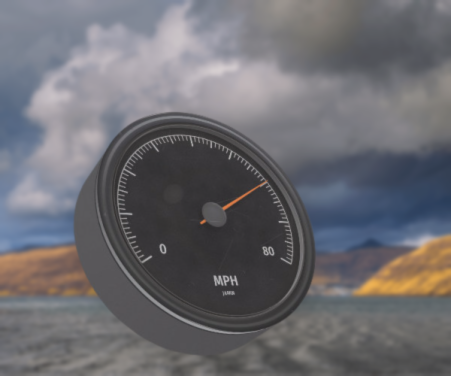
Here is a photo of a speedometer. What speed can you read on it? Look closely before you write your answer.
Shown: 60 mph
